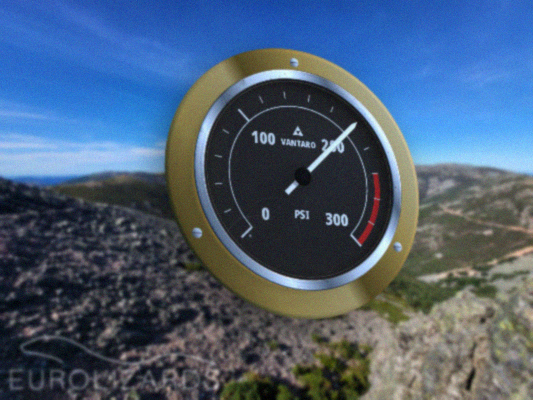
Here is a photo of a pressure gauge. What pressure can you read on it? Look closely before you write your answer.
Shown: 200 psi
